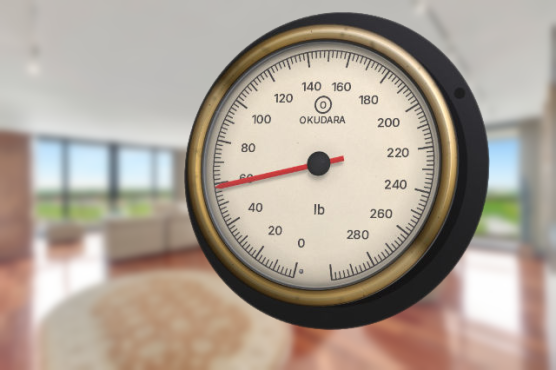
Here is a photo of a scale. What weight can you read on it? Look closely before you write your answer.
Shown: 58 lb
